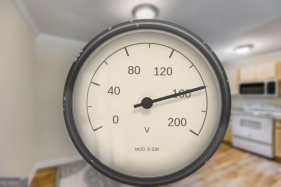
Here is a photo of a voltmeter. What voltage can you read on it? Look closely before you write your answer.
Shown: 160 V
